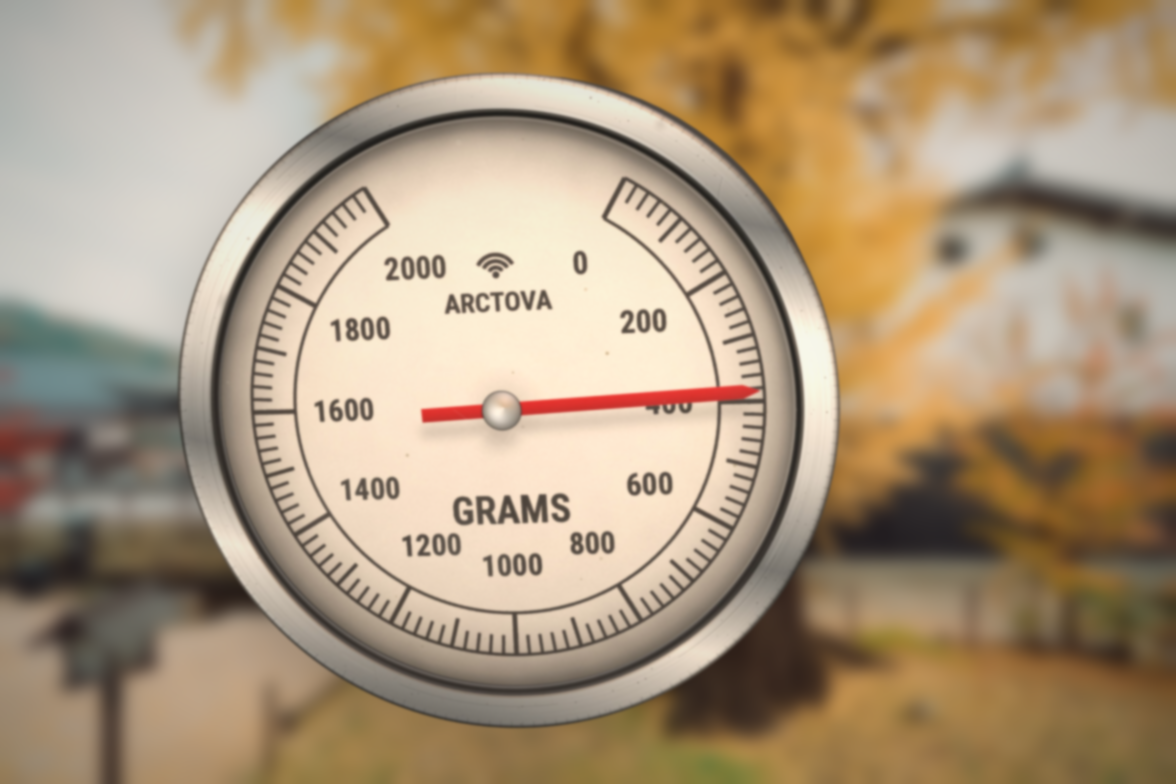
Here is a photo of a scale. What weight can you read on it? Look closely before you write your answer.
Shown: 380 g
